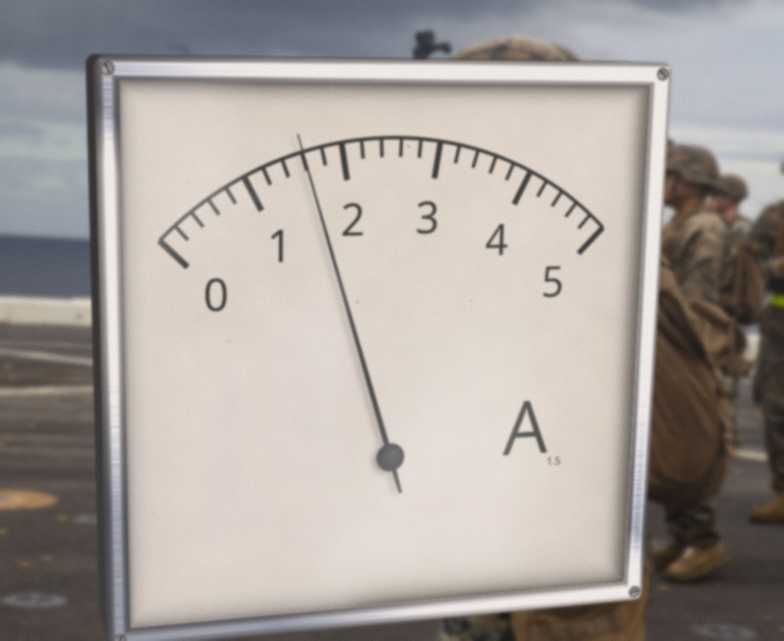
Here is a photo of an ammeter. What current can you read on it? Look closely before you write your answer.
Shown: 1.6 A
